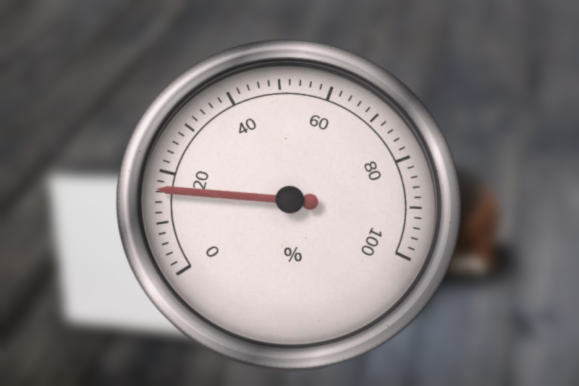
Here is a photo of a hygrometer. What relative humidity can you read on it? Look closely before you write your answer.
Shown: 16 %
